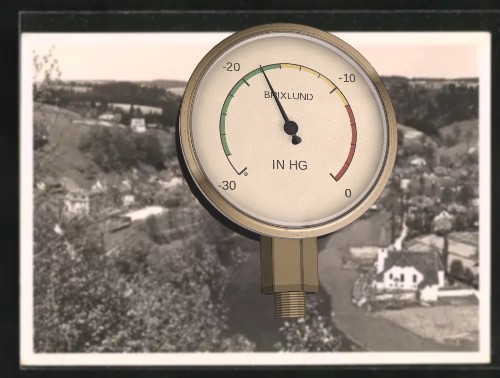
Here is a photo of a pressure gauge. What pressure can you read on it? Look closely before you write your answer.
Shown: -18 inHg
